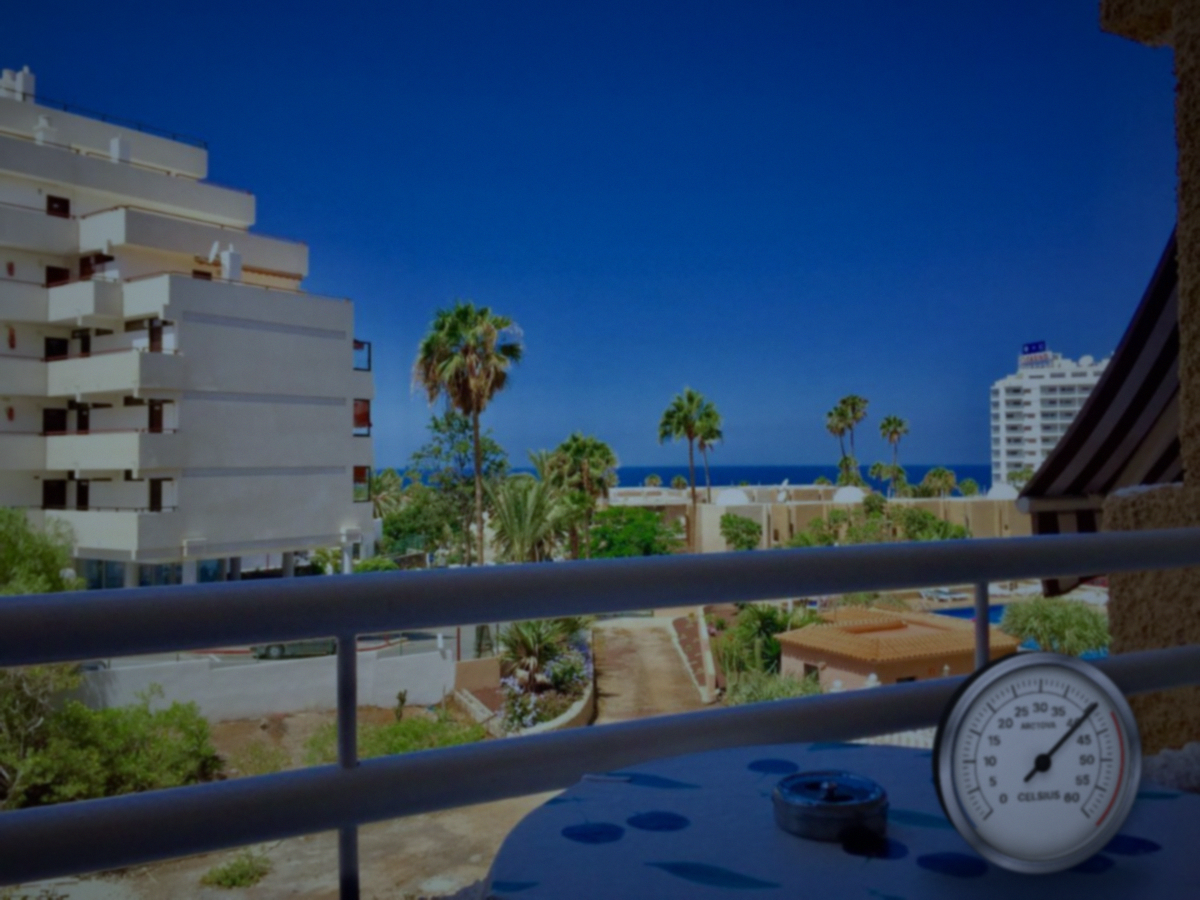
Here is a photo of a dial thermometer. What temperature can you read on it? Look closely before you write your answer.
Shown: 40 °C
